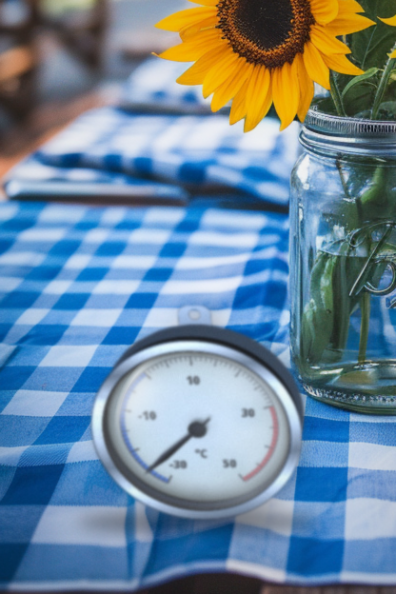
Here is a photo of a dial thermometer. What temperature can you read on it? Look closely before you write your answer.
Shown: -25 °C
